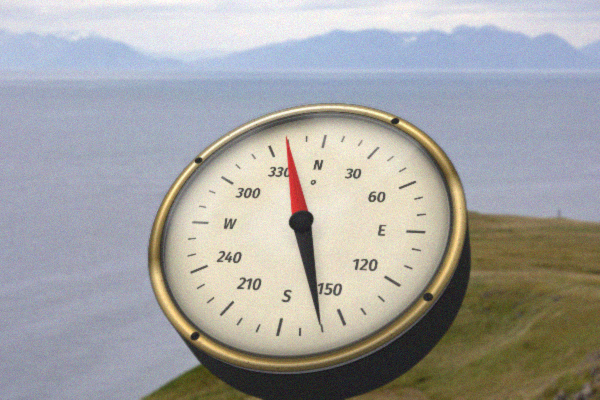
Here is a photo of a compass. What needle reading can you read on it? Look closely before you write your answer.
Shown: 340 °
